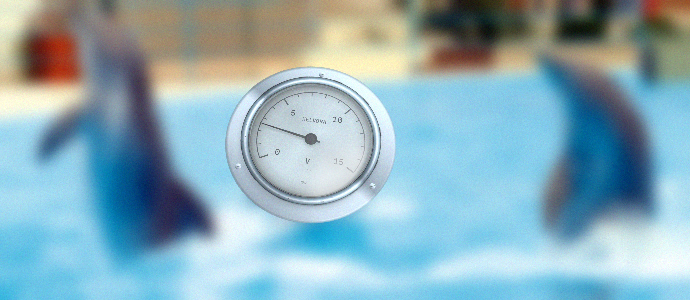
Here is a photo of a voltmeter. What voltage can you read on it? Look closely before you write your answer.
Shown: 2.5 V
